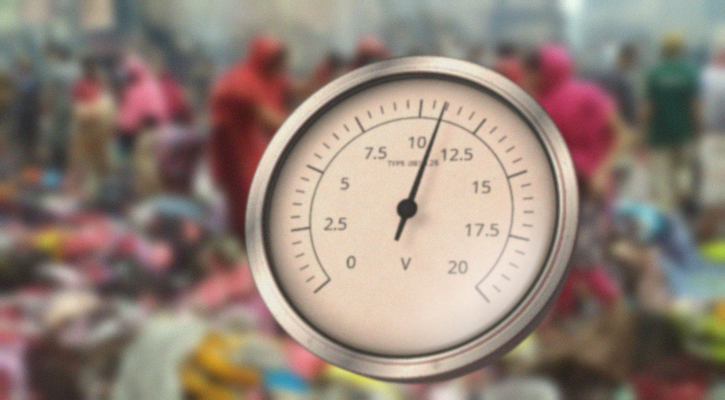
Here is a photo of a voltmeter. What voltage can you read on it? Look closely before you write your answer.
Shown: 11 V
